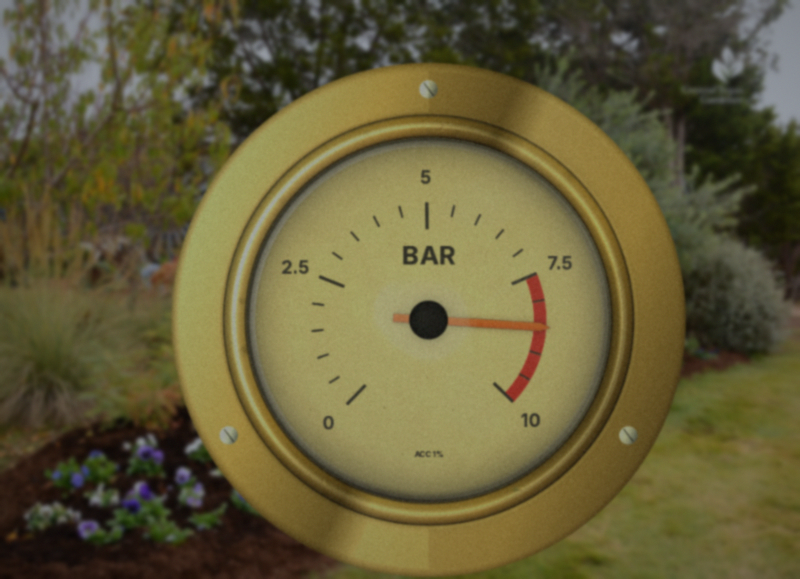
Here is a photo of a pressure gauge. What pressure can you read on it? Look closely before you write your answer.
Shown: 8.5 bar
